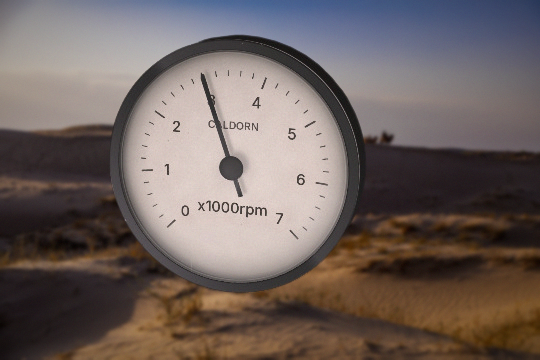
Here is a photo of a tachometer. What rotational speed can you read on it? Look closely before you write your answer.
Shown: 3000 rpm
